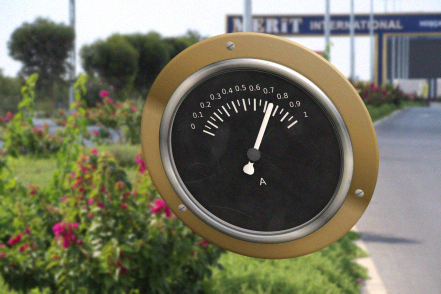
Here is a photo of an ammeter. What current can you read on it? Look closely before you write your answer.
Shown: 0.75 A
